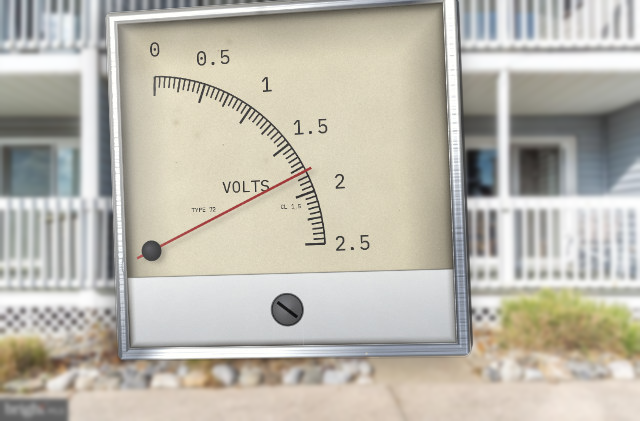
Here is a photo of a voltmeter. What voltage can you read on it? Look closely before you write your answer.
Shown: 1.8 V
